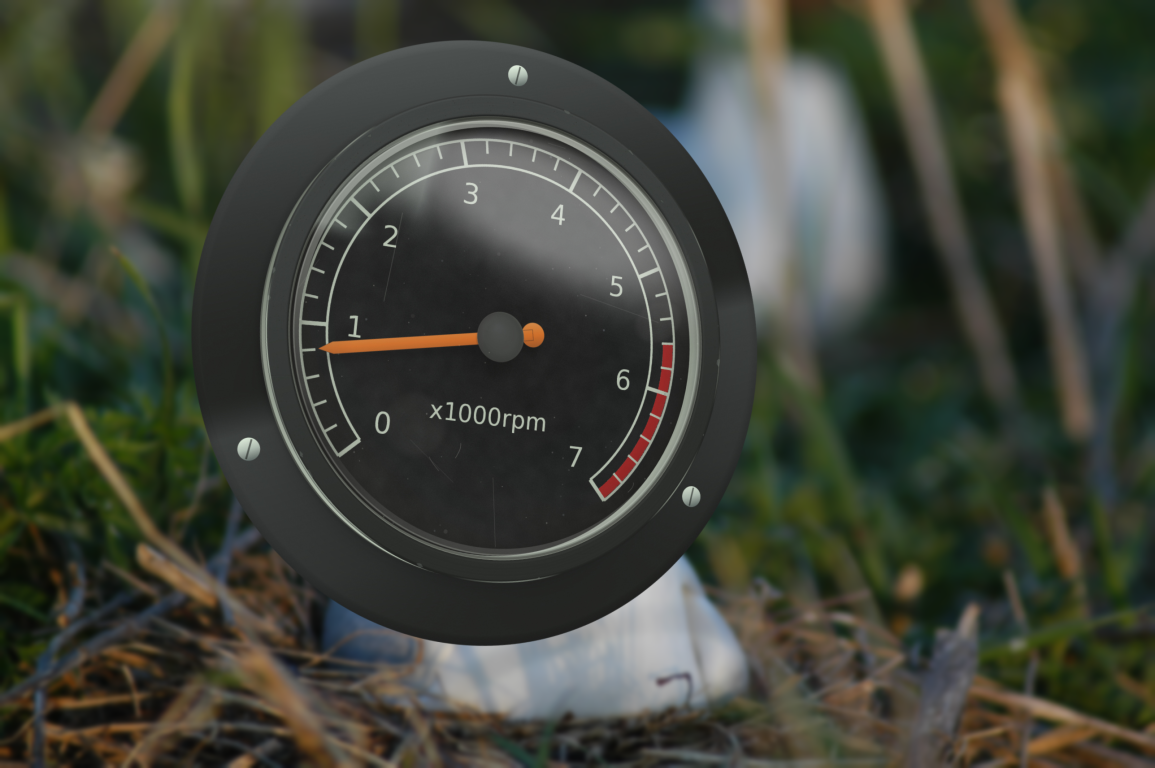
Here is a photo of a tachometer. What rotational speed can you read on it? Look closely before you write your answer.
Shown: 800 rpm
